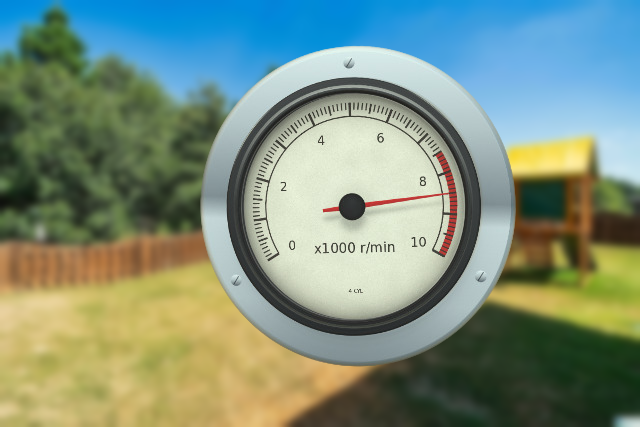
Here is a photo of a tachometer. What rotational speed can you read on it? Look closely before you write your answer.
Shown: 8500 rpm
